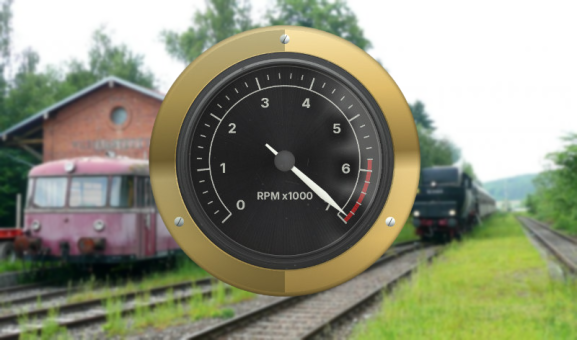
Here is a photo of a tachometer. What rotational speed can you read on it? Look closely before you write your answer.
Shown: 6900 rpm
